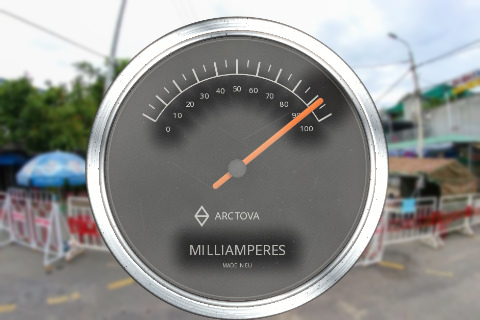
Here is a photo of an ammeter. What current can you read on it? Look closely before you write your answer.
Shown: 92.5 mA
